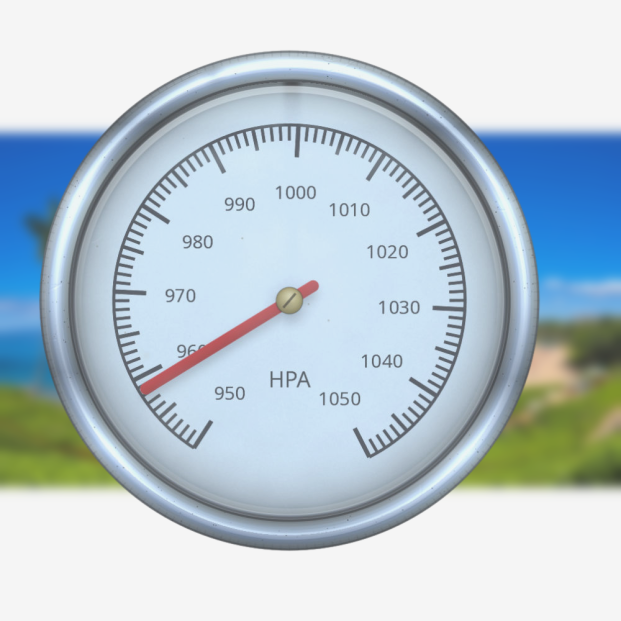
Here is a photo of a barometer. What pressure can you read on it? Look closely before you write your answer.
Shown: 958.5 hPa
